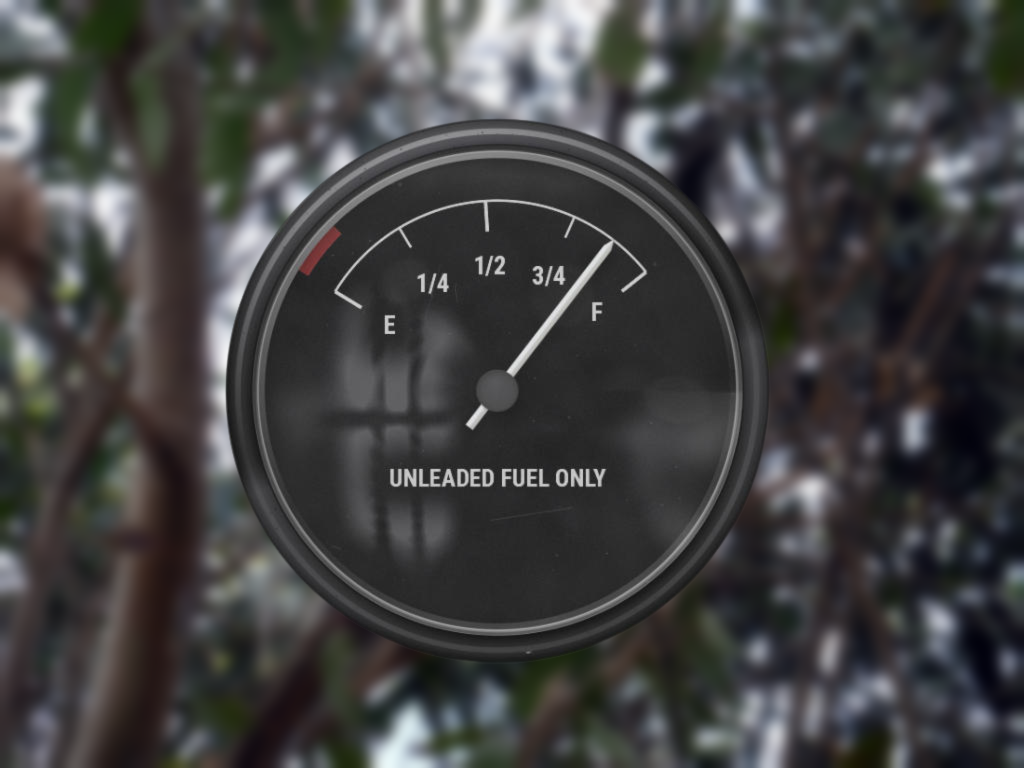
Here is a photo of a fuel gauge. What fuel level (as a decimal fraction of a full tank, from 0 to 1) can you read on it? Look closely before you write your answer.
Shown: 0.875
